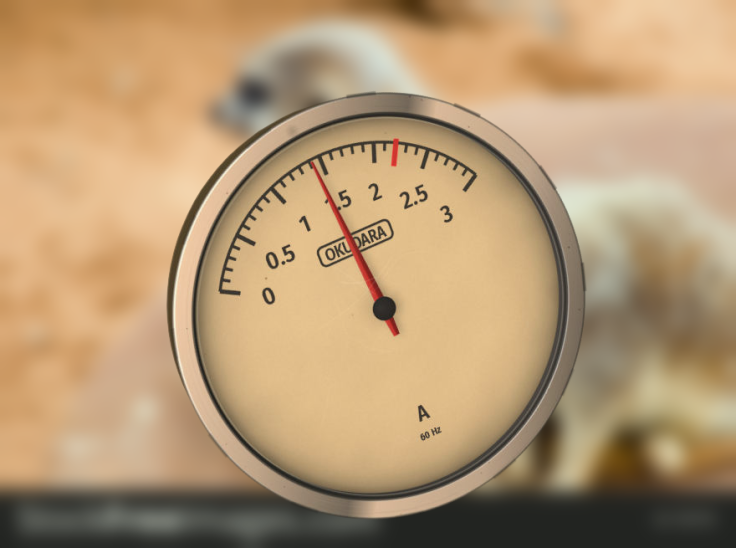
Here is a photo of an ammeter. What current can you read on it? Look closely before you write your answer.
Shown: 1.4 A
